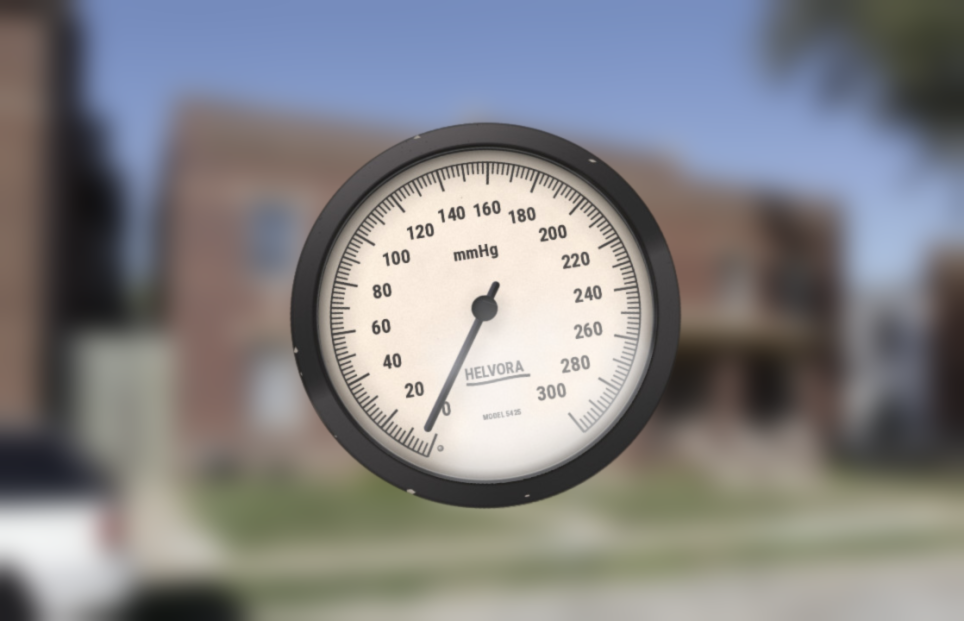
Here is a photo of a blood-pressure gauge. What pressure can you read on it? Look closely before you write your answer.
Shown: 4 mmHg
